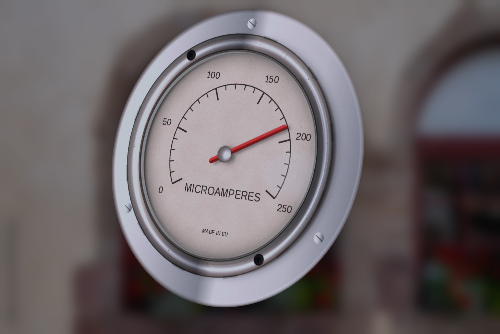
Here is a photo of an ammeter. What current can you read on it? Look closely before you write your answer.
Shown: 190 µA
